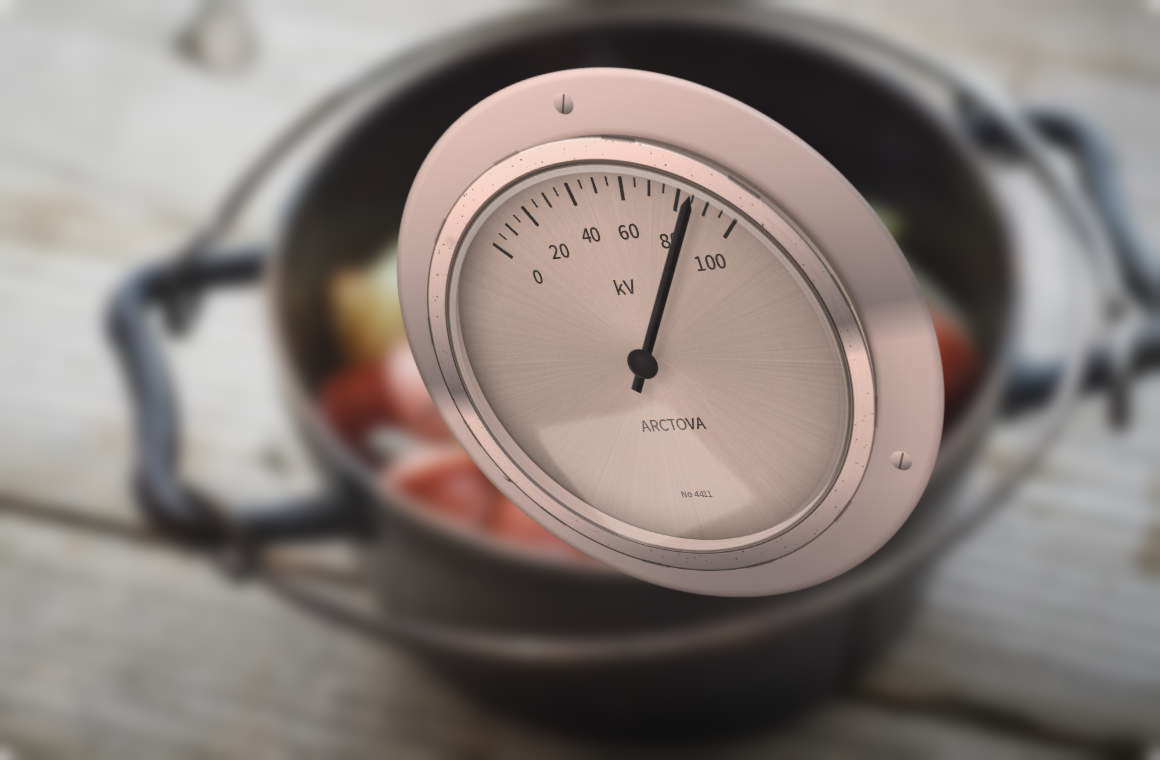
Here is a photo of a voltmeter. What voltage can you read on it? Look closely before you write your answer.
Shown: 85 kV
